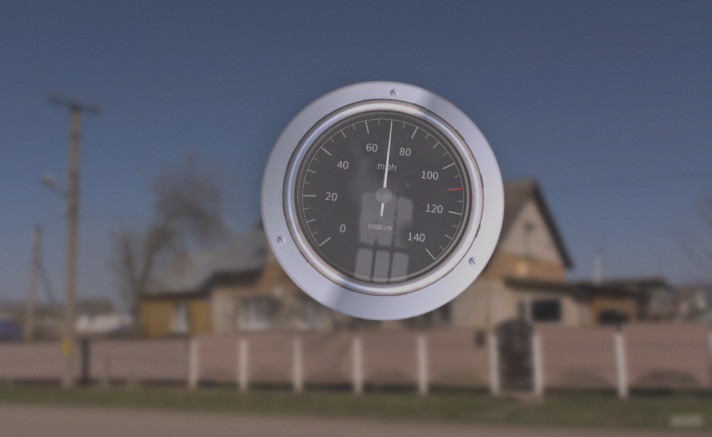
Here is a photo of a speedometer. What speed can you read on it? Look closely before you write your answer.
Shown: 70 mph
